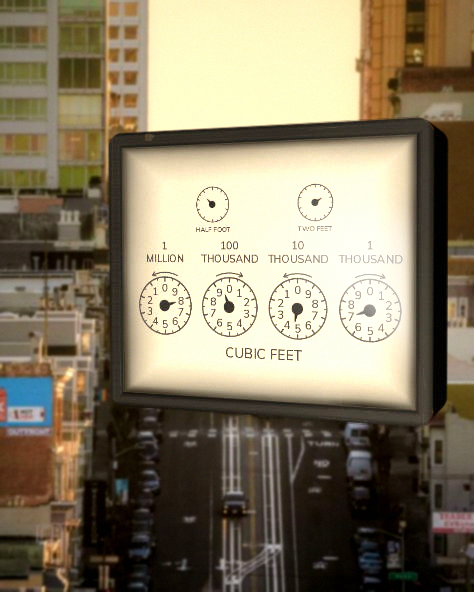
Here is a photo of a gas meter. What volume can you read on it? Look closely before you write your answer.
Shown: 794700 ft³
